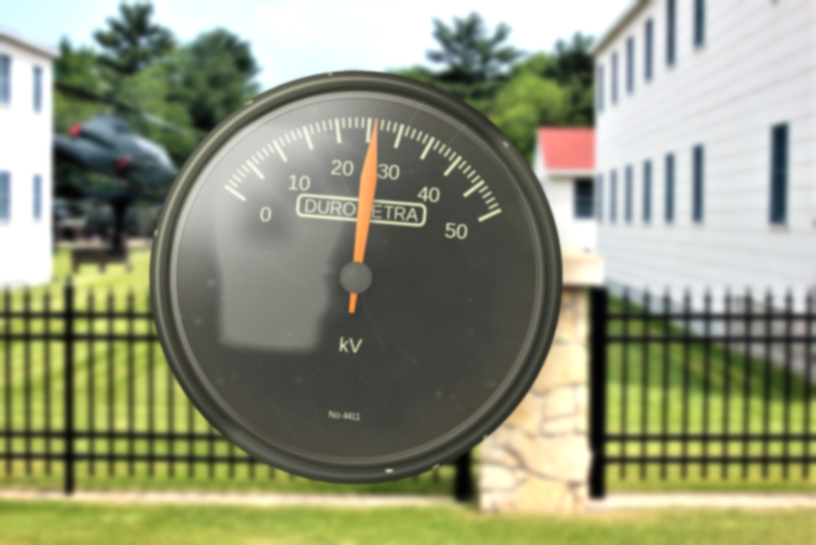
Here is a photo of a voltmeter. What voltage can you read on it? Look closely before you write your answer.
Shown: 26 kV
